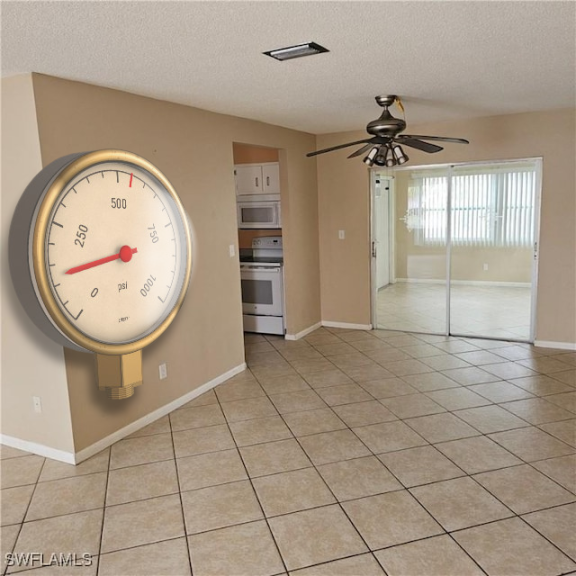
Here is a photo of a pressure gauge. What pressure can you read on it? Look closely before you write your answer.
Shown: 125 psi
